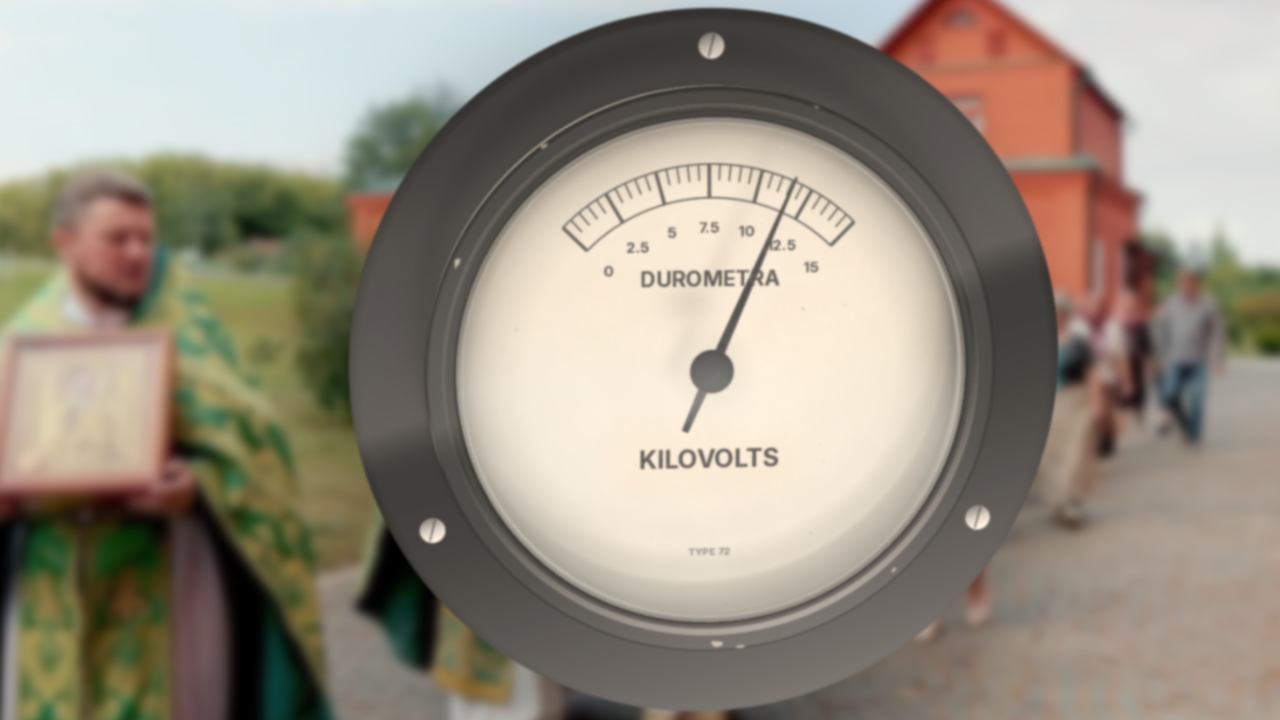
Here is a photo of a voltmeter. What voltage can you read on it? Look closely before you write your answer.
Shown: 11.5 kV
